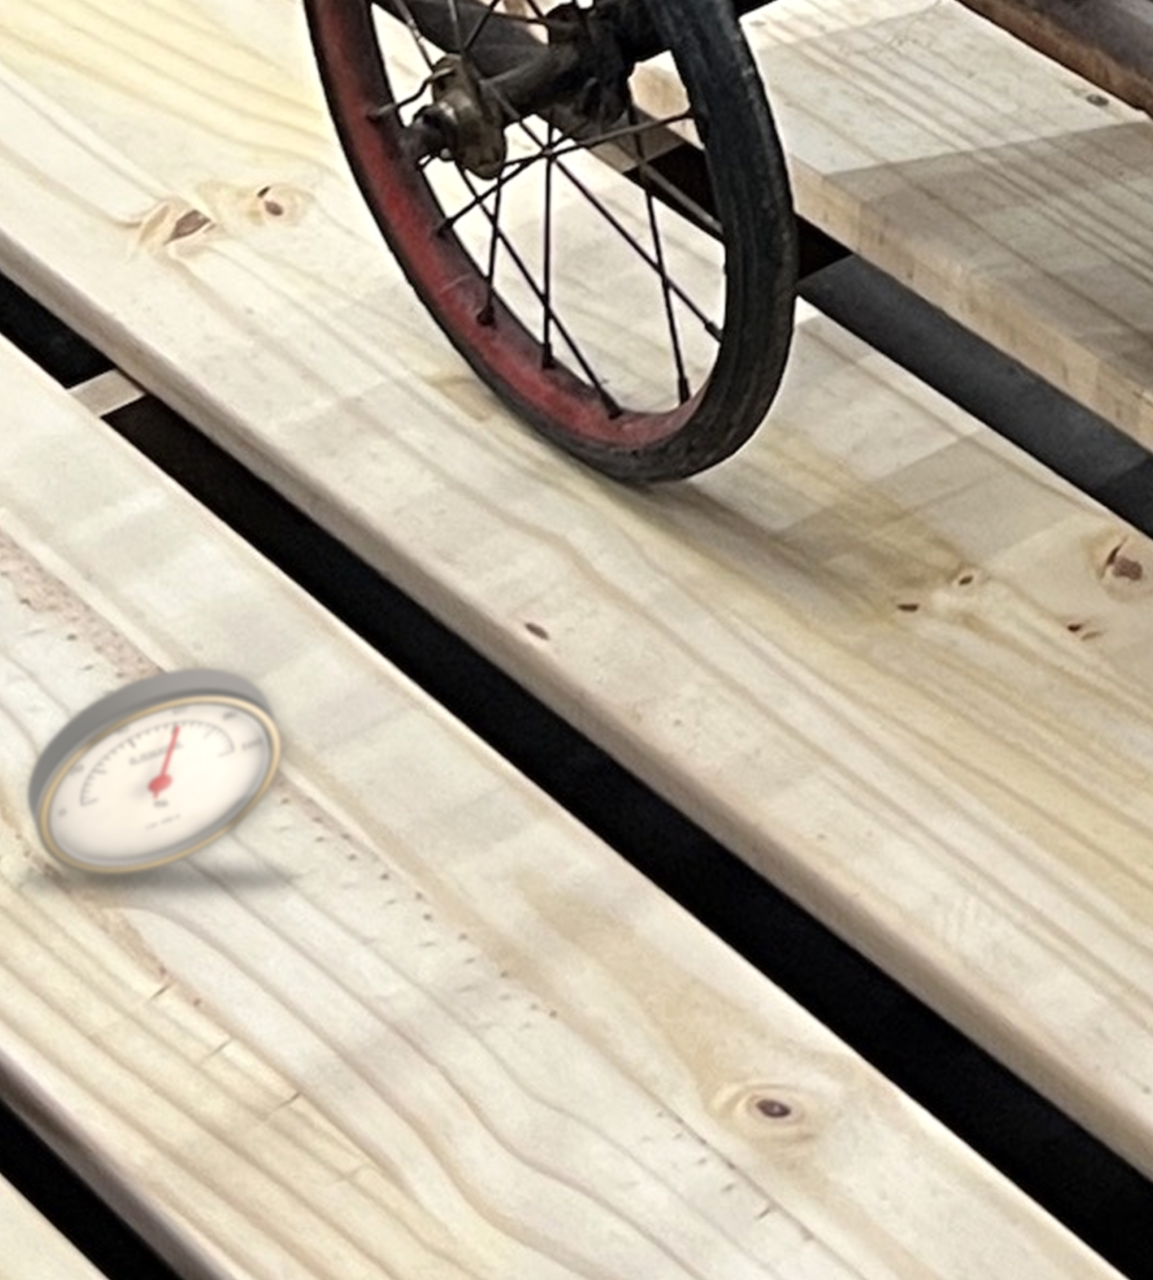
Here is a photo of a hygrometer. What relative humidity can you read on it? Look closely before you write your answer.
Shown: 60 %
